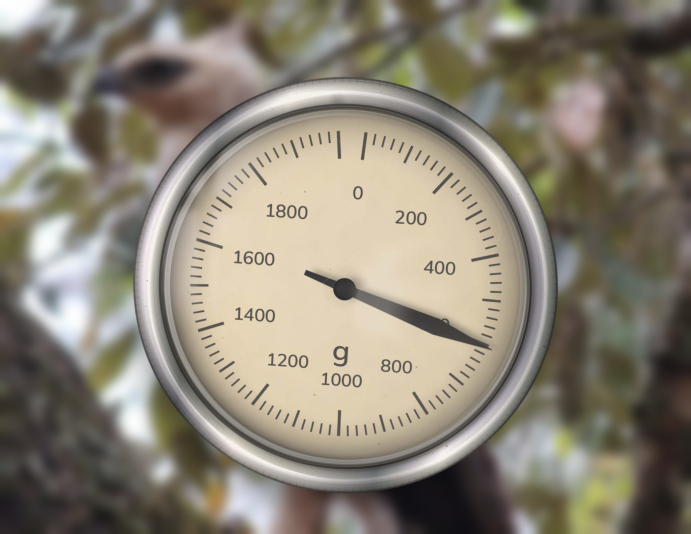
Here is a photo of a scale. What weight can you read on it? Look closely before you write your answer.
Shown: 600 g
